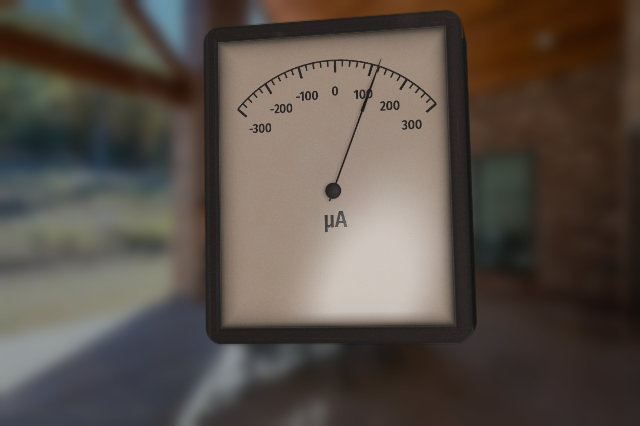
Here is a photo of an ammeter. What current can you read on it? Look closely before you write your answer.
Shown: 120 µA
